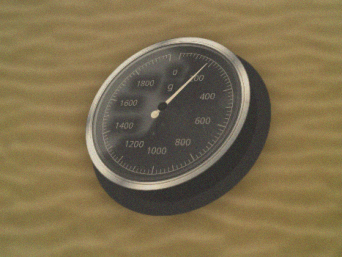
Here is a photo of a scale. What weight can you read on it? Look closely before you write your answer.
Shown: 200 g
